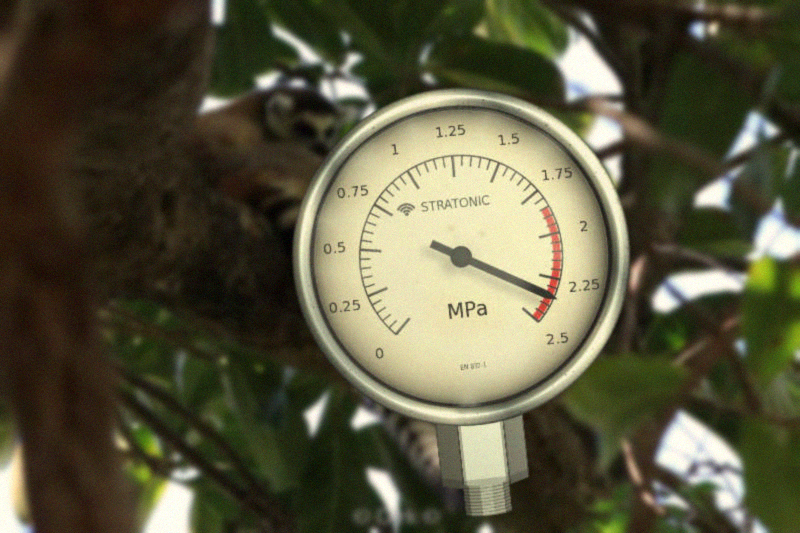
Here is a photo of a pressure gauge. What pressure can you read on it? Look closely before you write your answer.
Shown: 2.35 MPa
